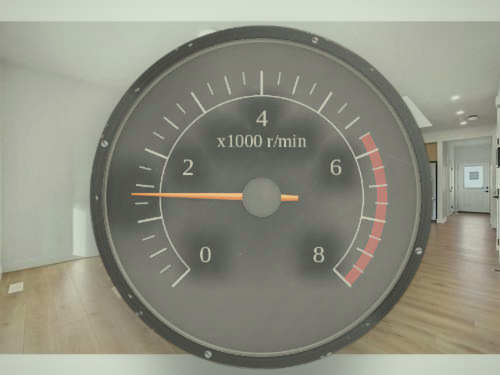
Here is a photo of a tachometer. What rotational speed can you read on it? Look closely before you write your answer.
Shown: 1375 rpm
